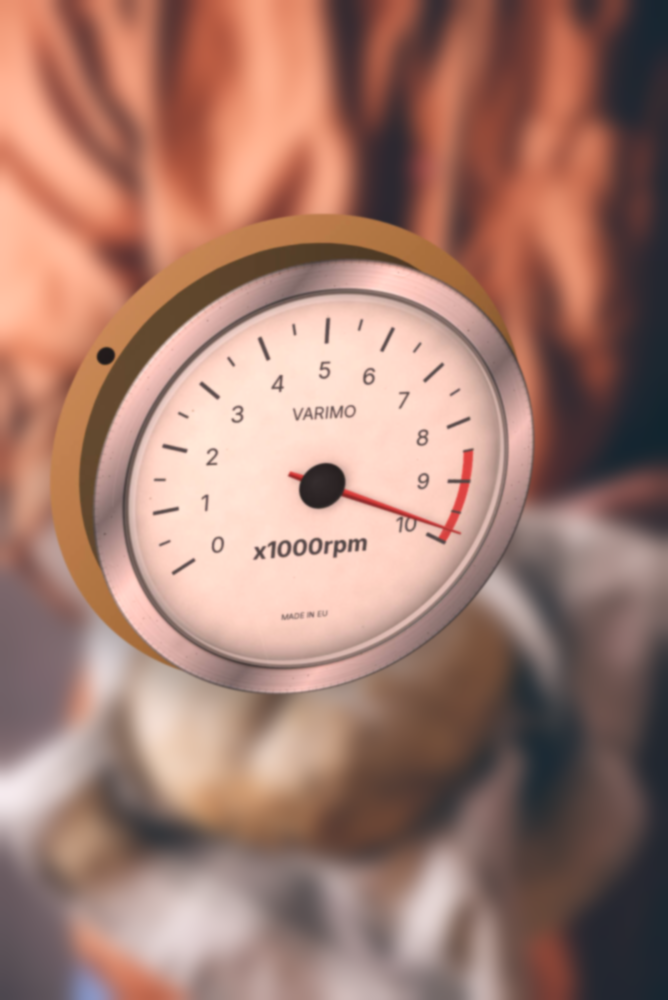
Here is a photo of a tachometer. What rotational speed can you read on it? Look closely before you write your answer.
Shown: 9750 rpm
